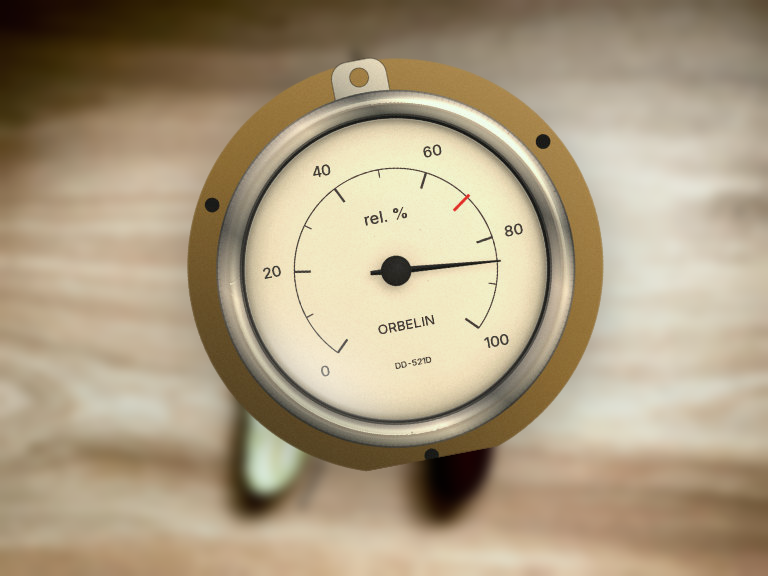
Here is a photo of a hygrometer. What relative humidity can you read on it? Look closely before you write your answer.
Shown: 85 %
